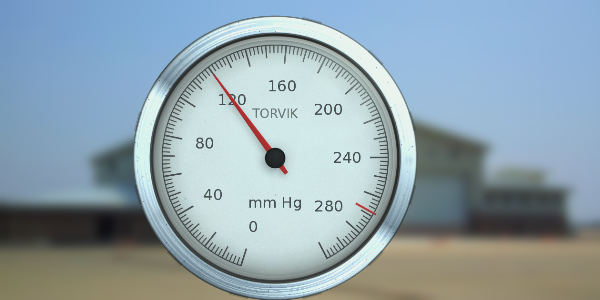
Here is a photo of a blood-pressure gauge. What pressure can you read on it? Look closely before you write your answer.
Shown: 120 mmHg
